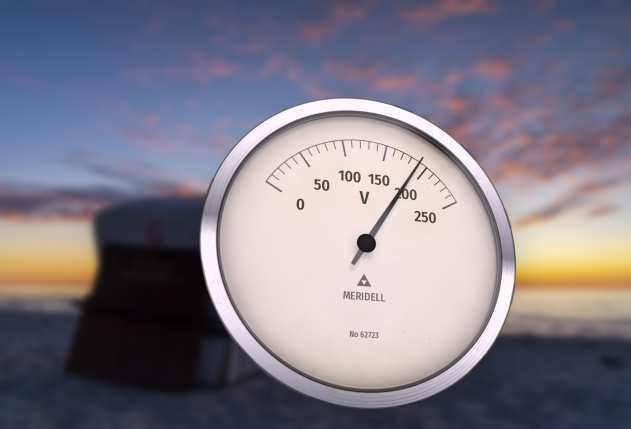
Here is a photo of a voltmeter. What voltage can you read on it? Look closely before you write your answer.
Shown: 190 V
